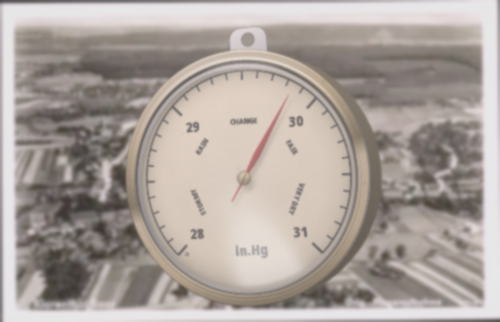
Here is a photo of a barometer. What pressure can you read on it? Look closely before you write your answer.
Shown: 29.85 inHg
